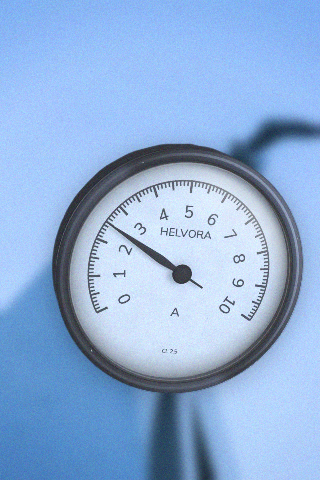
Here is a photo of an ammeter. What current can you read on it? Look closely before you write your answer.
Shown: 2.5 A
